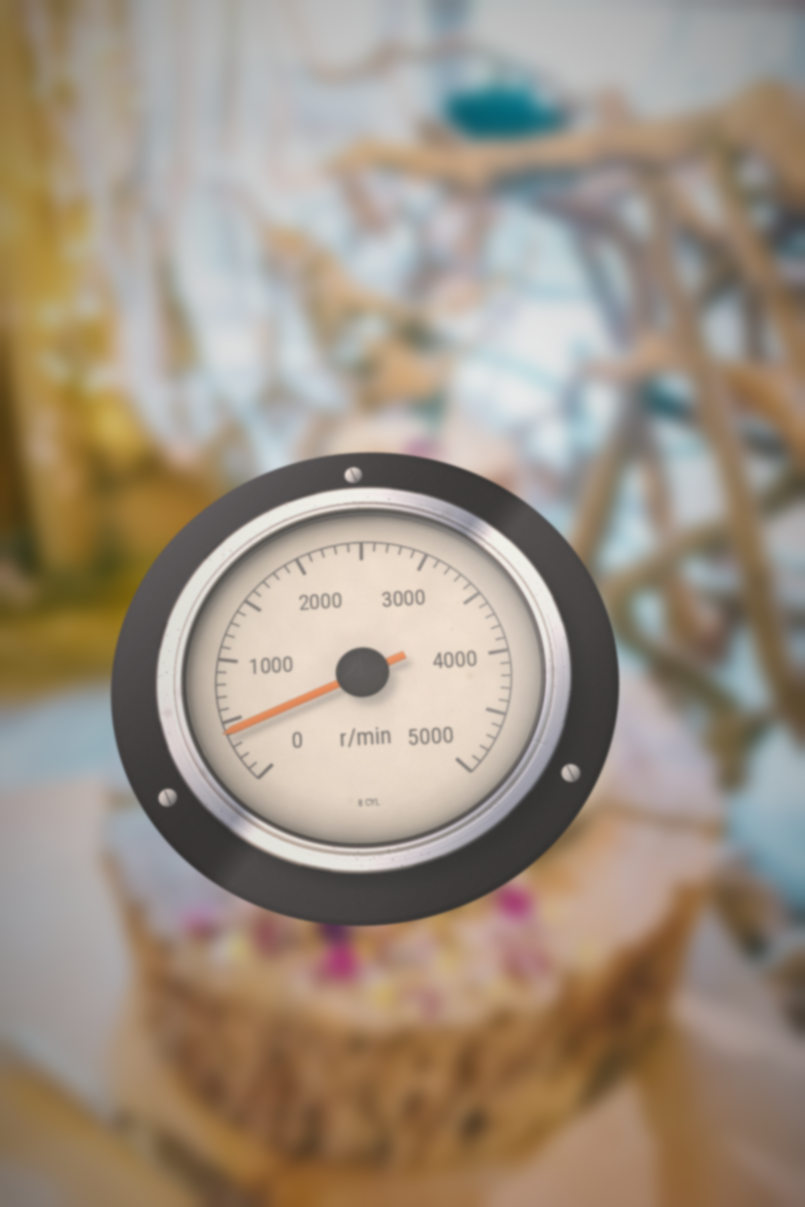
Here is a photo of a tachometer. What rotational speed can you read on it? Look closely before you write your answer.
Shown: 400 rpm
